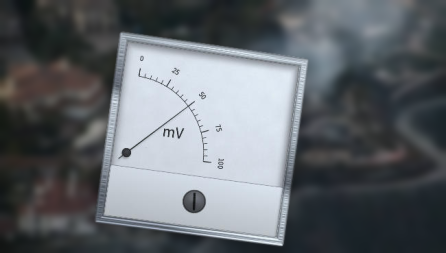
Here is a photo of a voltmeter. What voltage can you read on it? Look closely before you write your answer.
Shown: 50 mV
